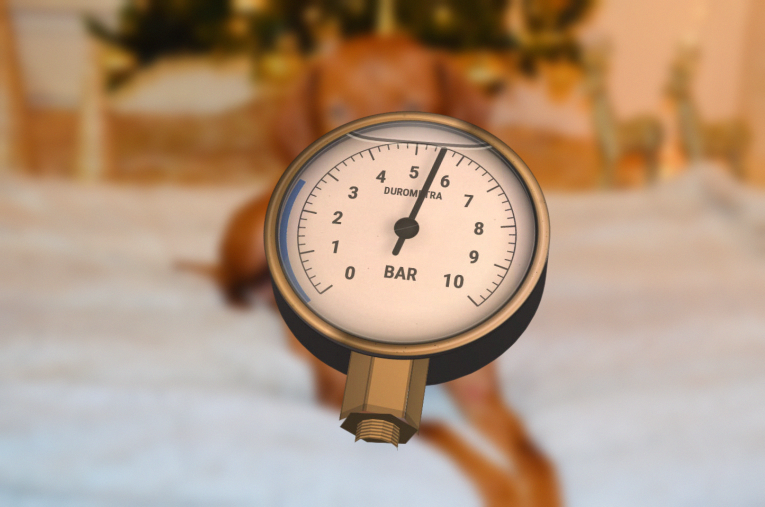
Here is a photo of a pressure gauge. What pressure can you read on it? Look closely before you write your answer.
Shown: 5.6 bar
